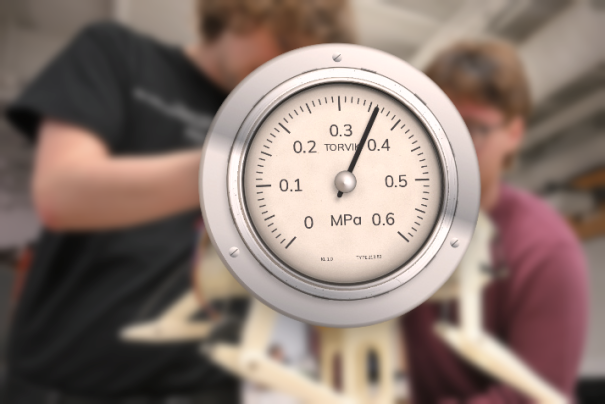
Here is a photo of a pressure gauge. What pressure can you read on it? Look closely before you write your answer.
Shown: 0.36 MPa
